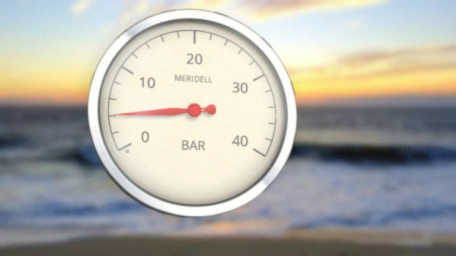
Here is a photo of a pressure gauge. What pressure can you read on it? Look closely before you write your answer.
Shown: 4 bar
